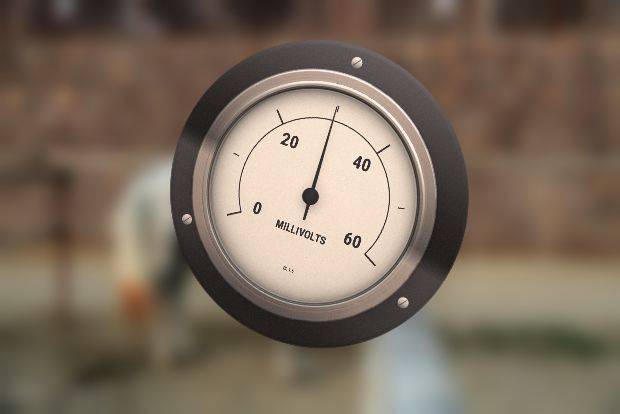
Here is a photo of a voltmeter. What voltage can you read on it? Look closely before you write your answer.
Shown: 30 mV
